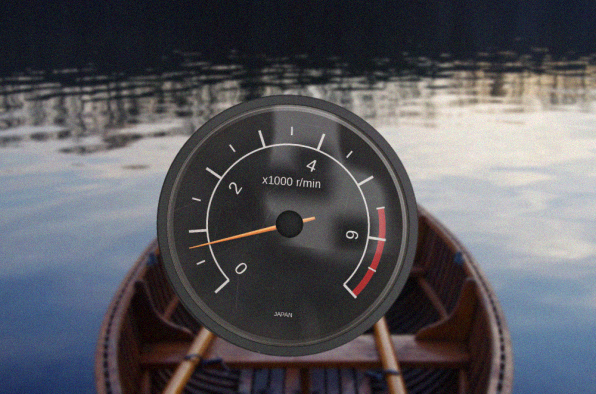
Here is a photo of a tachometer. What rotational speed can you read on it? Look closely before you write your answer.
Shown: 750 rpm
